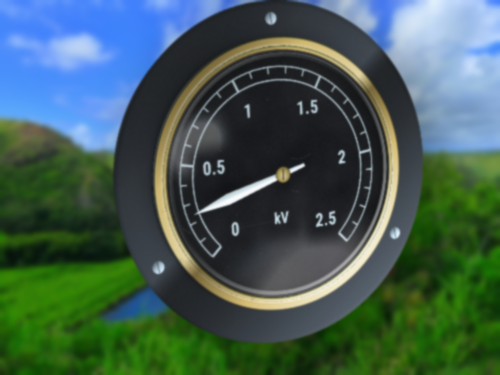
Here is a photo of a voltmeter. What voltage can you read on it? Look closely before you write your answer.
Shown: 0.25 kV
